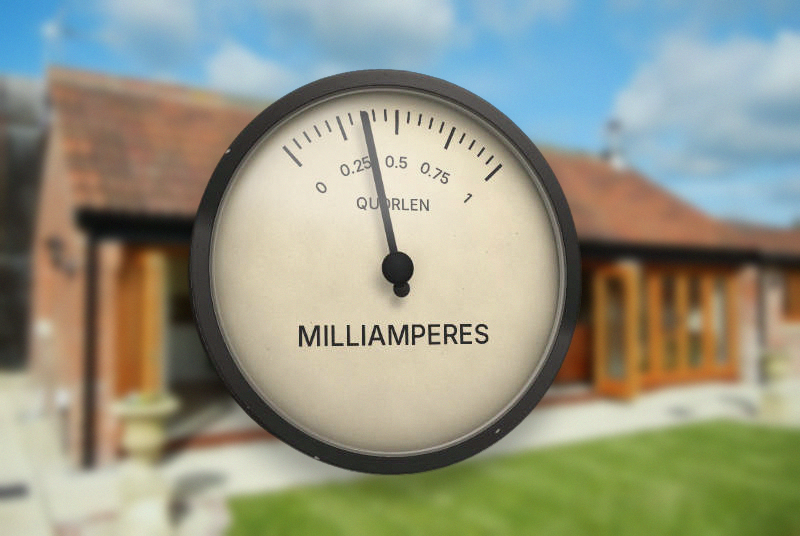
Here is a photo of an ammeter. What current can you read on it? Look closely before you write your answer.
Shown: 0.35 mA
